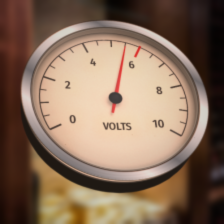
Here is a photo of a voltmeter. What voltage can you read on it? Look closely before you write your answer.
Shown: 5.5 V
